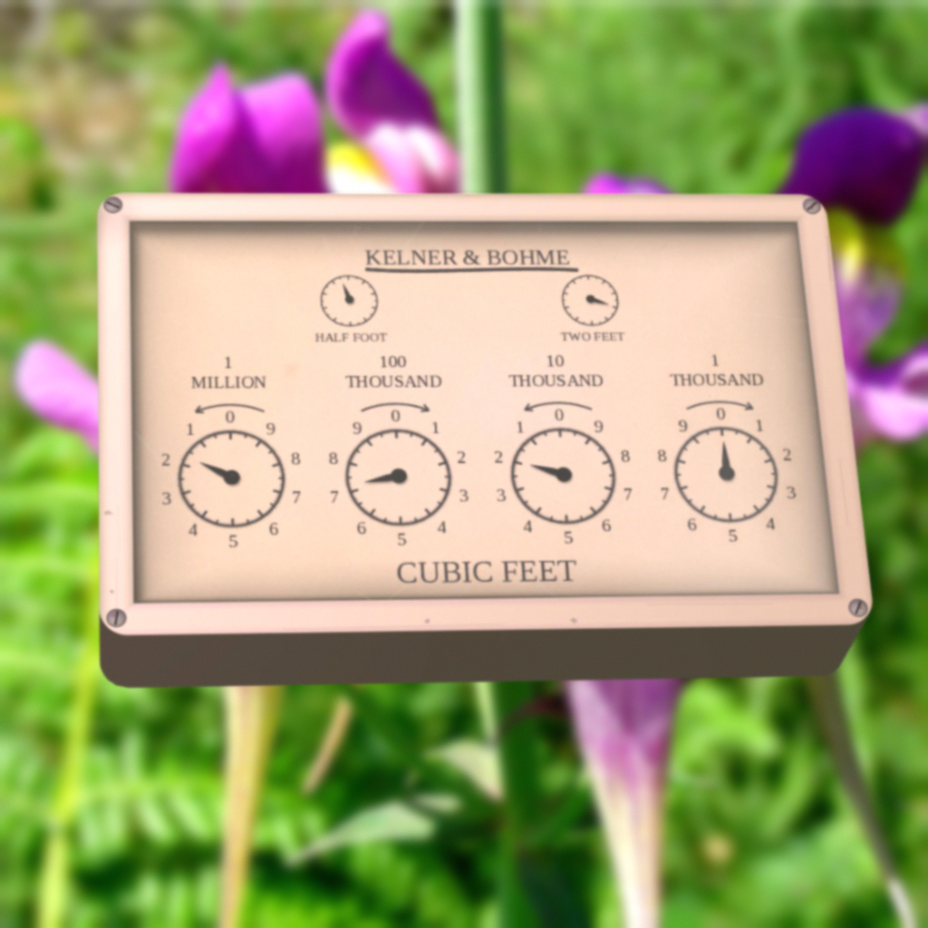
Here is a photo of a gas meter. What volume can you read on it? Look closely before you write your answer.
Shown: 172000 ft³
